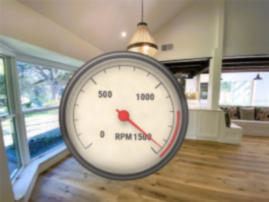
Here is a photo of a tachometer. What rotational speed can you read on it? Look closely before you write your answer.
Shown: 1450 rpm
